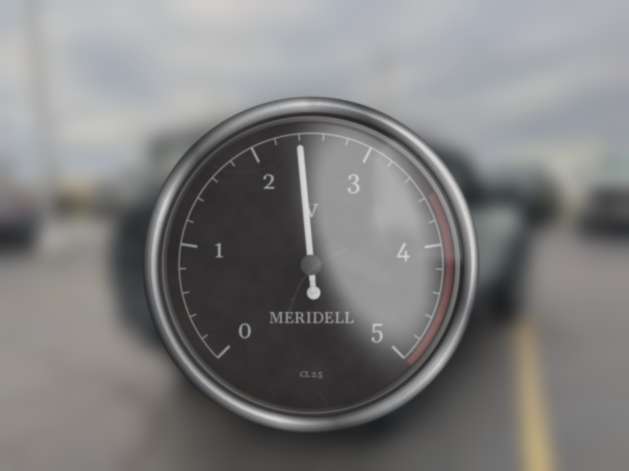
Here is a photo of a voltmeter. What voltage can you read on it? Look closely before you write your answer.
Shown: 2.4 V
